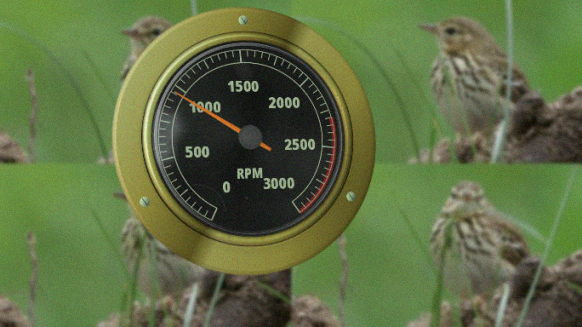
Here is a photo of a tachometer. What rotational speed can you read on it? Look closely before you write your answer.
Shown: 950 rpm
